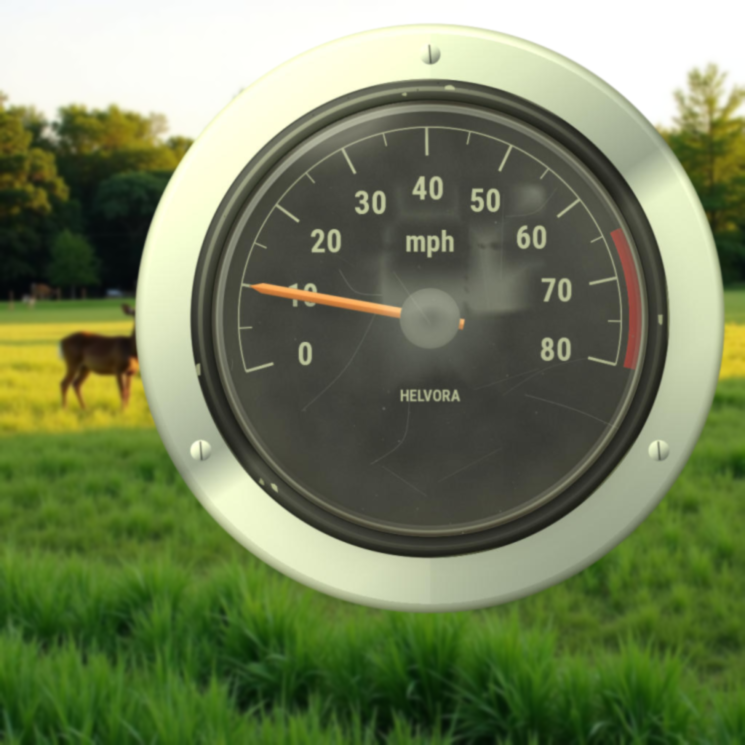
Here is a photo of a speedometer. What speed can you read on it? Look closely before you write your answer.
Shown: 10 mph
